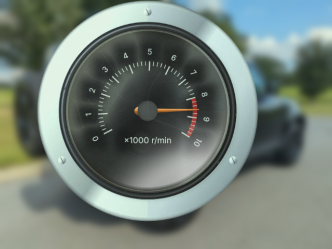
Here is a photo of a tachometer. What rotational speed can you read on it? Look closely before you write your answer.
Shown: 8600 rpm
